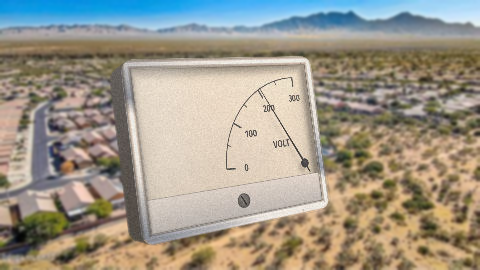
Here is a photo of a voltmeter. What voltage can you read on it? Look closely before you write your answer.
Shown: 200 V
